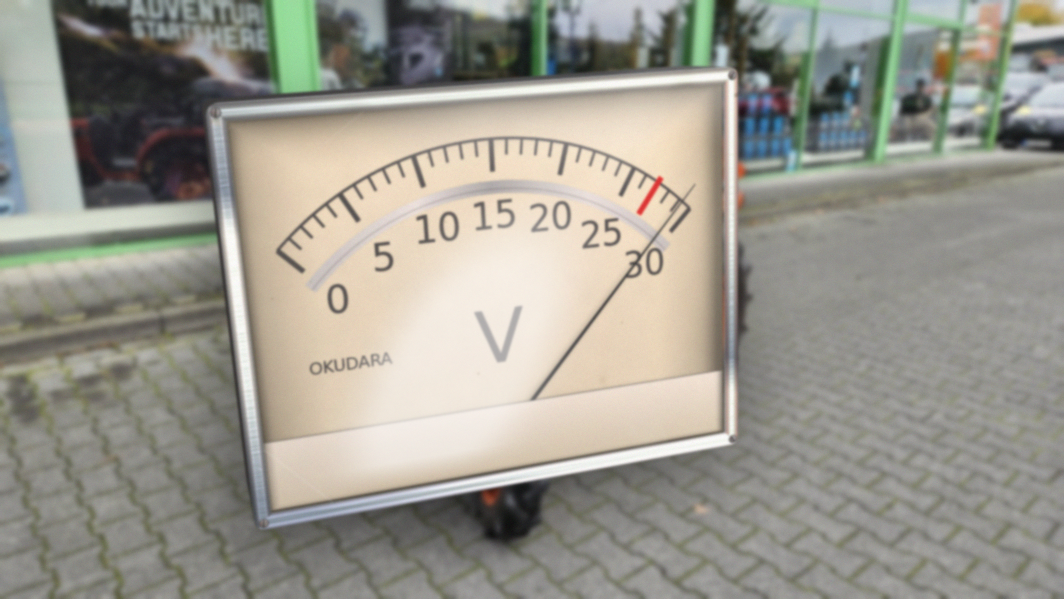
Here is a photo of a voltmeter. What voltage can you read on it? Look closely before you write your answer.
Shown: 29 V
